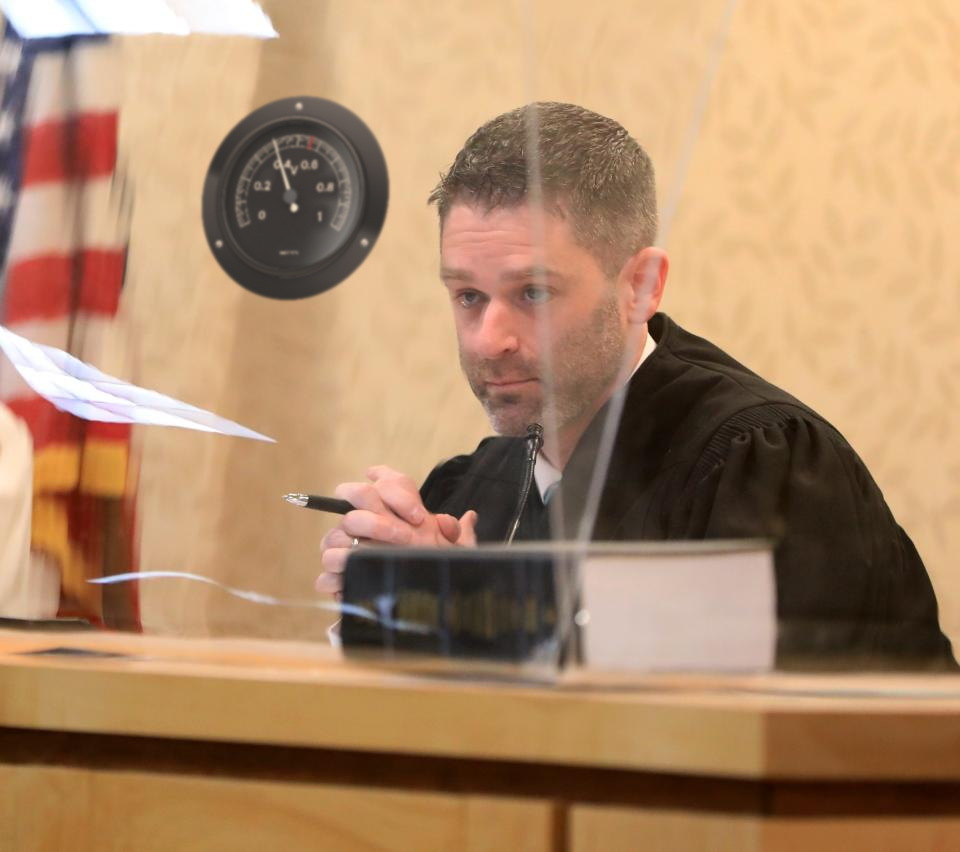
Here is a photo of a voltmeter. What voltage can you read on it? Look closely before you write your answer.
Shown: 0.4 V
